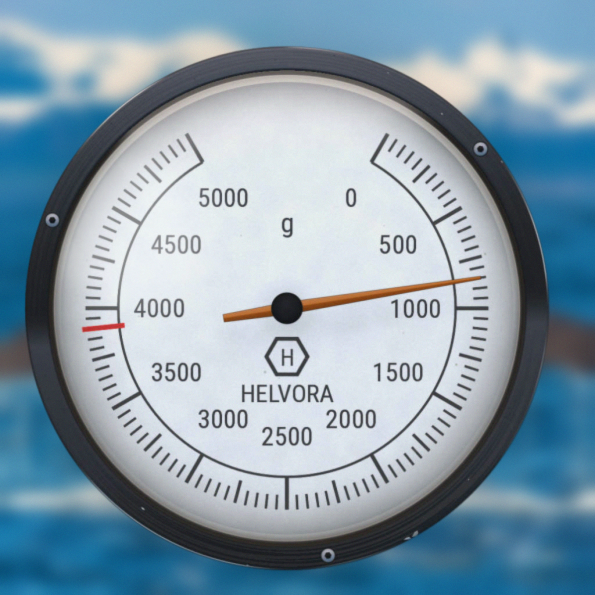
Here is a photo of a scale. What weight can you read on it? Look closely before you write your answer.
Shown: 850 g
